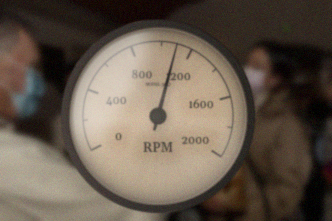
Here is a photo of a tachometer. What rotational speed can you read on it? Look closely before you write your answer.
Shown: 1100 rpm
